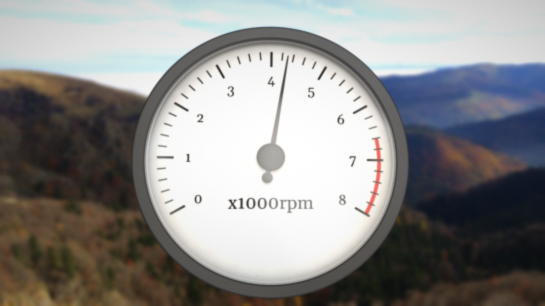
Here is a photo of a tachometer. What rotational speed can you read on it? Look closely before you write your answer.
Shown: 4300 rpm
